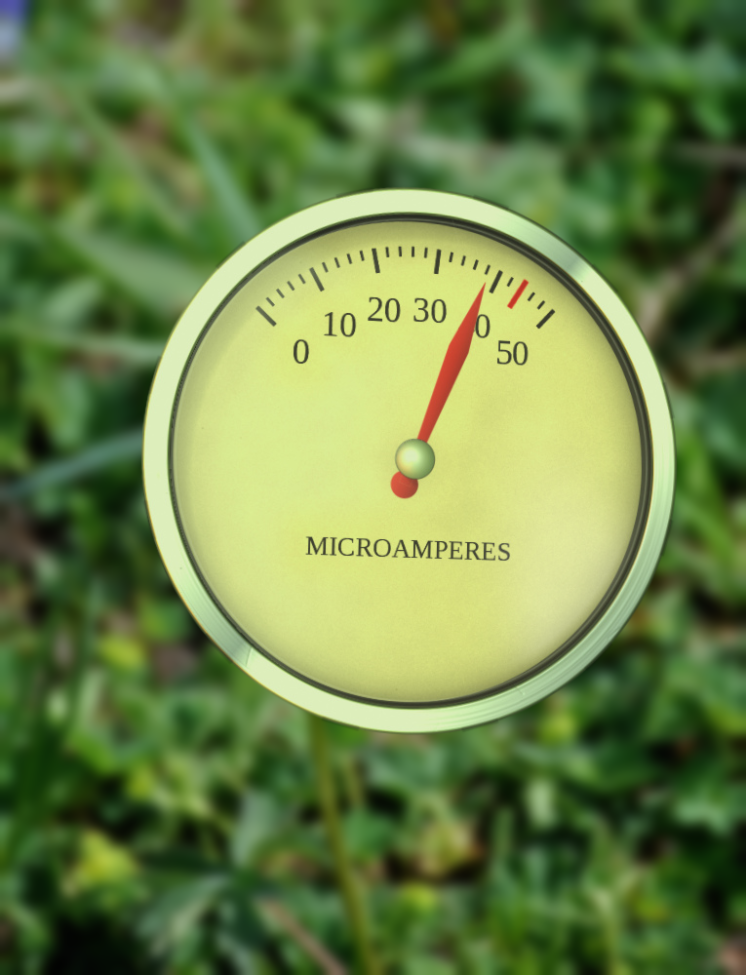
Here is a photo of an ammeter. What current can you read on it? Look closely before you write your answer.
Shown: 38 µA
